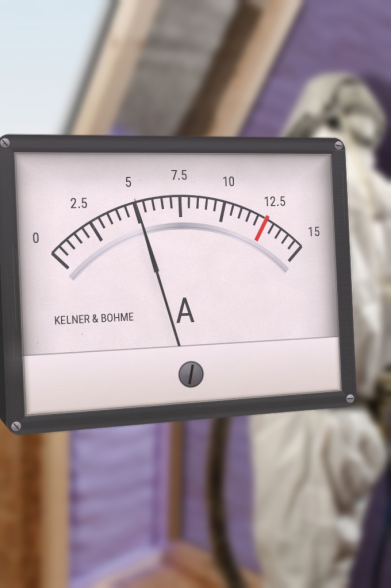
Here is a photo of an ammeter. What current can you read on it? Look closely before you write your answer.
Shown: 5 A
